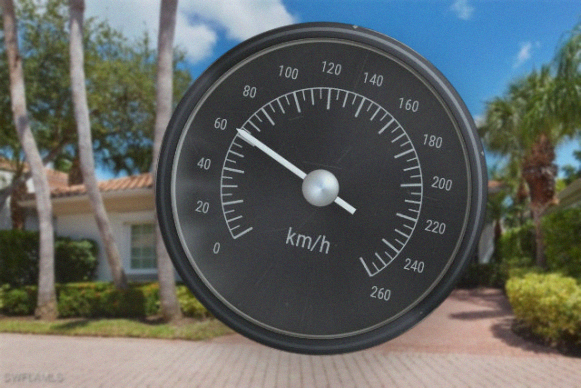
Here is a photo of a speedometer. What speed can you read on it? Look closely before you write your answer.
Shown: 62.5 km/h
